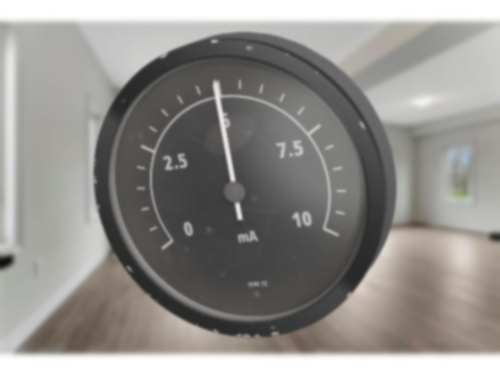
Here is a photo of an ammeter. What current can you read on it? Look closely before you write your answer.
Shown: 5 mA
